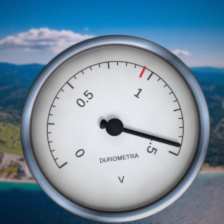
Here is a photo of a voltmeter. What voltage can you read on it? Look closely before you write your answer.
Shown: 1.45 V
